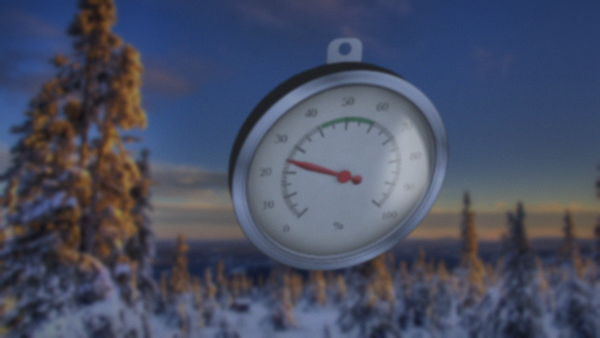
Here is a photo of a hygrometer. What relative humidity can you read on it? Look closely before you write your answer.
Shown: 25 %
